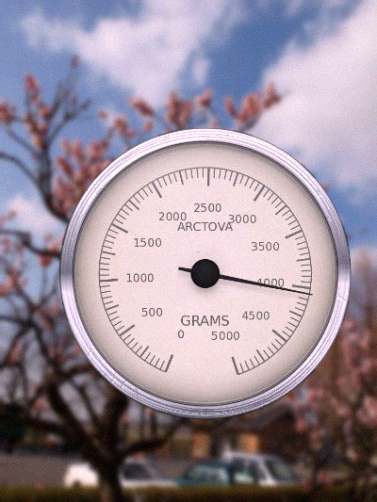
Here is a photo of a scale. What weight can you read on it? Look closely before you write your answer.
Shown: 4050 g
